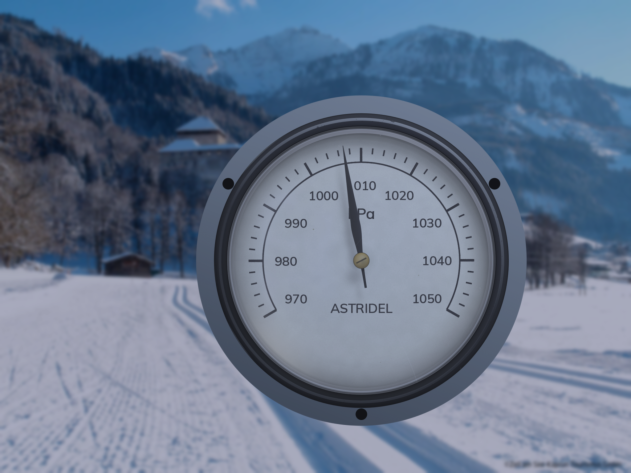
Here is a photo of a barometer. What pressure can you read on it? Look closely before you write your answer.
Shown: 1007 hPa
